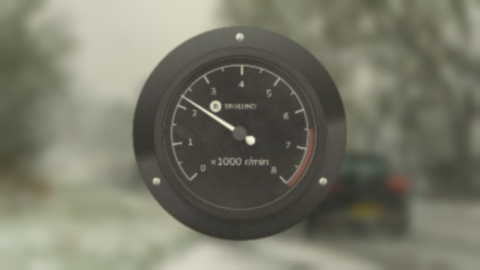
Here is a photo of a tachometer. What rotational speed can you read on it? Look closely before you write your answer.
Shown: 2250 rpm
